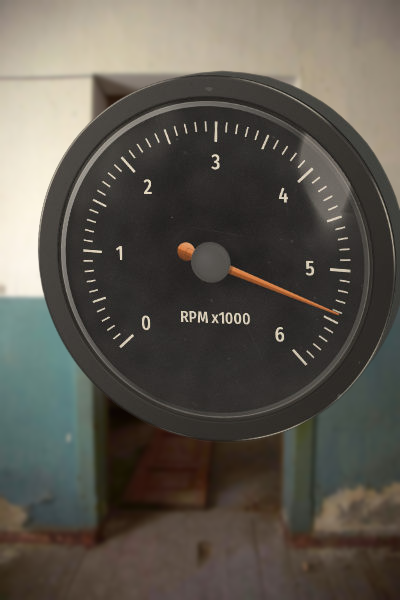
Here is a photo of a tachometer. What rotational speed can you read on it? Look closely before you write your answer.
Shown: 5400 rpm
